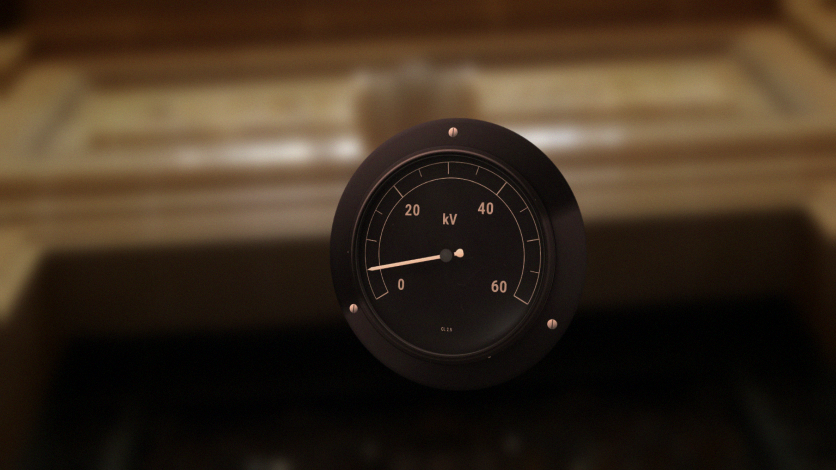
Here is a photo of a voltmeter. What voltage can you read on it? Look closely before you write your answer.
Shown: 5 kV
